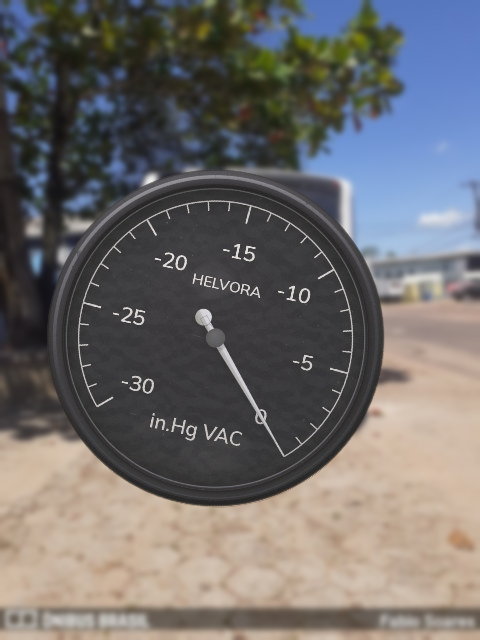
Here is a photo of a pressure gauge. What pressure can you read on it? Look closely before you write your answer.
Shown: 0 inHg
